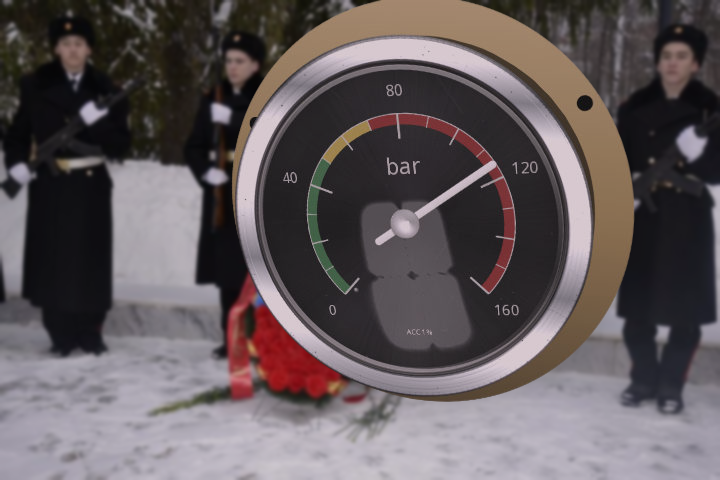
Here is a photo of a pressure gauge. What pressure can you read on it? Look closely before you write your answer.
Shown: 115 bar
